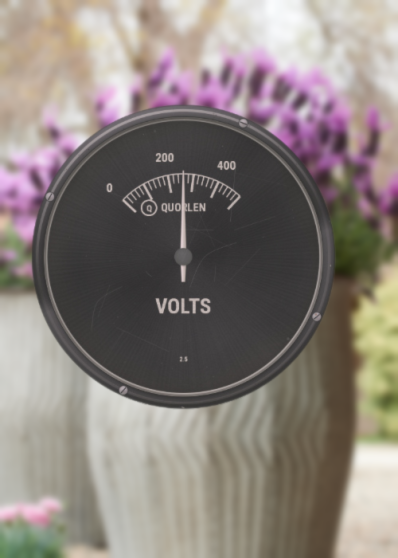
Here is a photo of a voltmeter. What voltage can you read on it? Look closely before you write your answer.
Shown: 260 V
